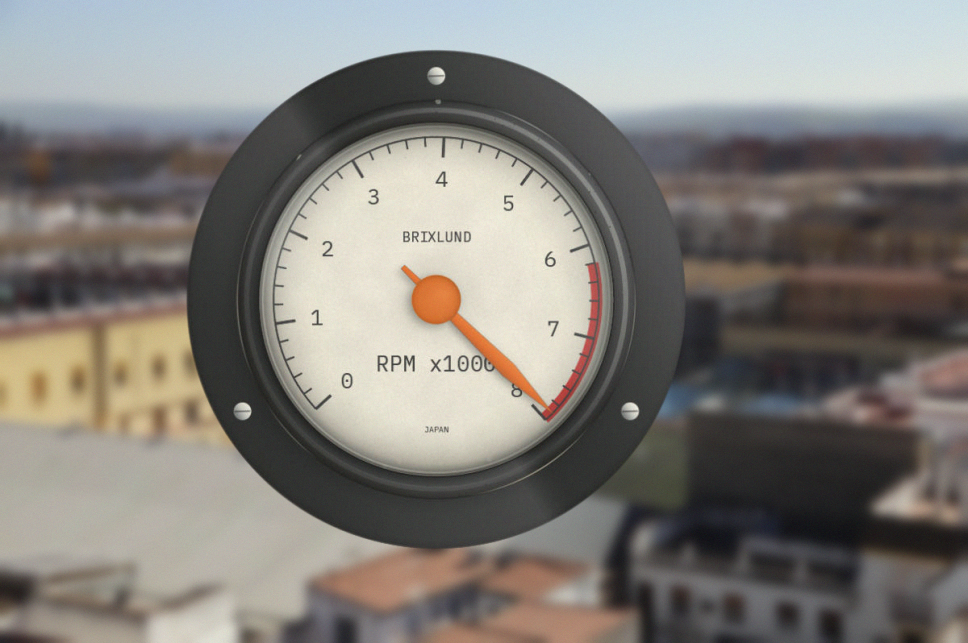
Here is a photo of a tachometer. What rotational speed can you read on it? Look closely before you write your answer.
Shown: 7900 rpm
